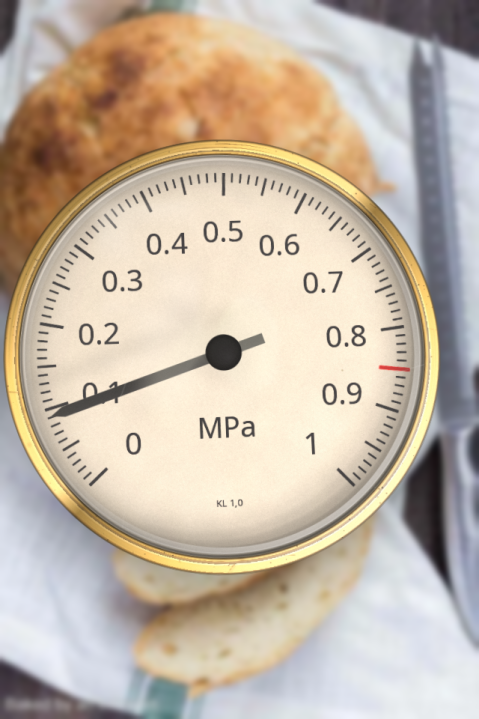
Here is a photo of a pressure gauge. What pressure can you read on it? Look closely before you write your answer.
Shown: 0.09 MPa
